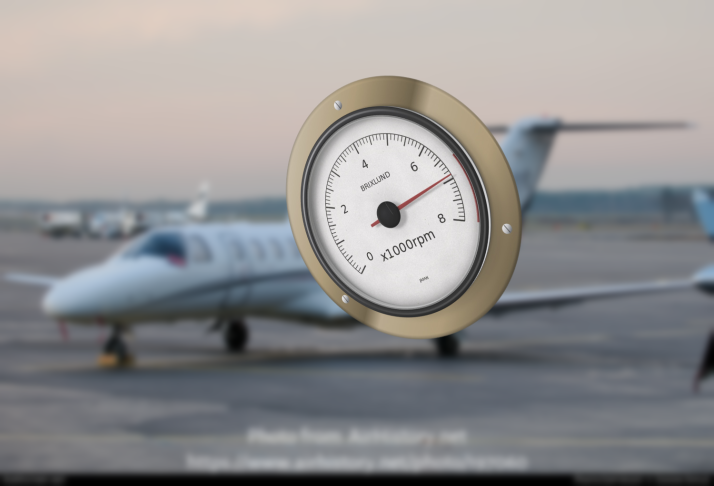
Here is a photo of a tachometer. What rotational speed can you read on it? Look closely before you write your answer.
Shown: 6900 rpm
